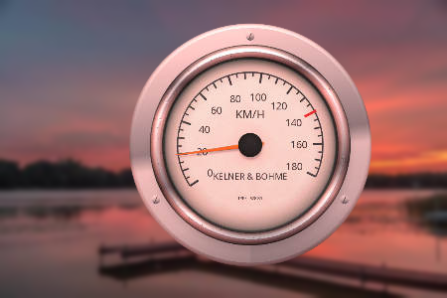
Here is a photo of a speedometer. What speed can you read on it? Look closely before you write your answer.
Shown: 20 km/h
